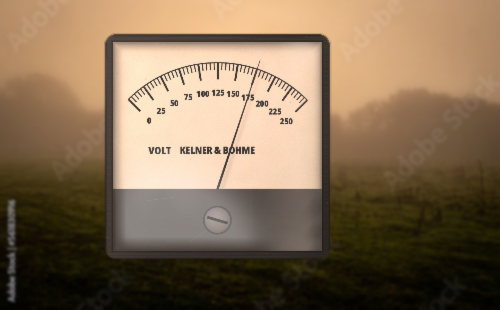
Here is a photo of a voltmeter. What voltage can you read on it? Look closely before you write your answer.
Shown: 175 V
